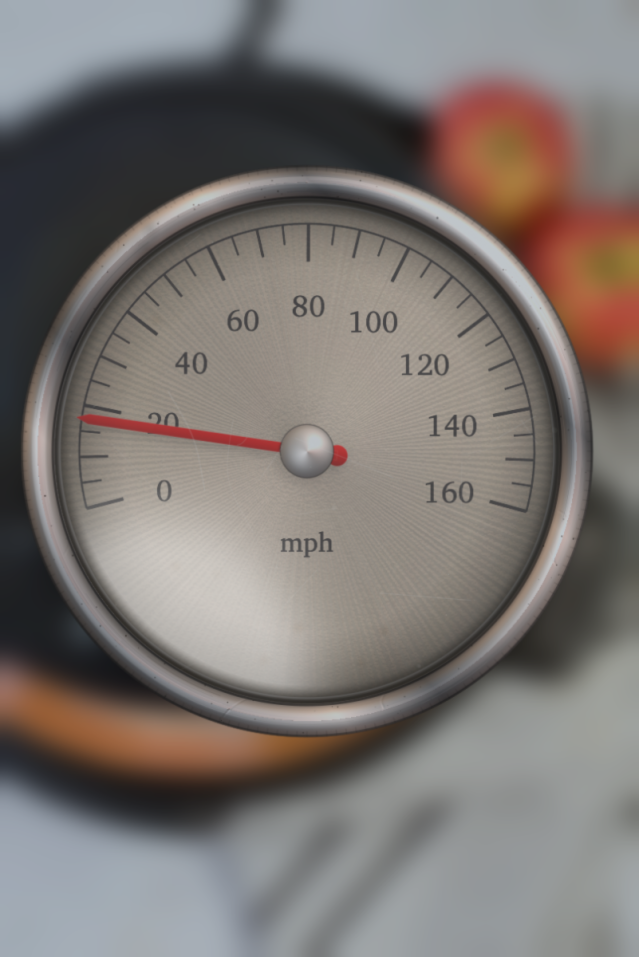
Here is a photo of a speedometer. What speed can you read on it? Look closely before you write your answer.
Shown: 17.5 mph
